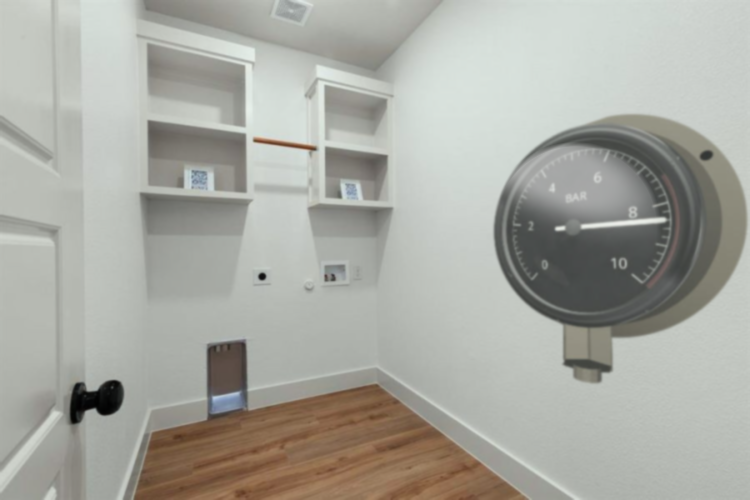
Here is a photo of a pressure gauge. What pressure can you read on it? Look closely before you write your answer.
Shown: 8.4 bar
